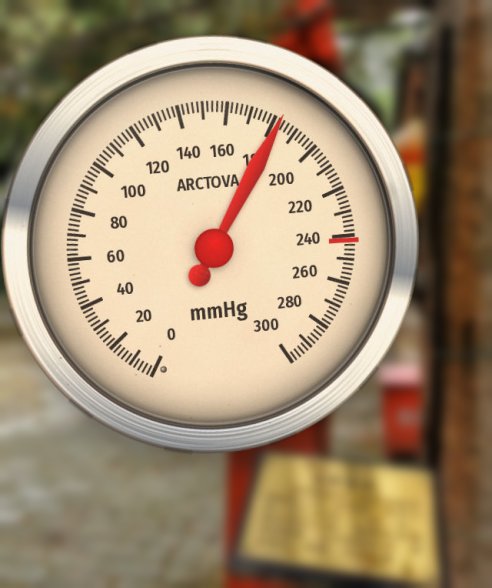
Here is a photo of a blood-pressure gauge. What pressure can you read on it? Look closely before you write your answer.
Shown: 182 mmHg
